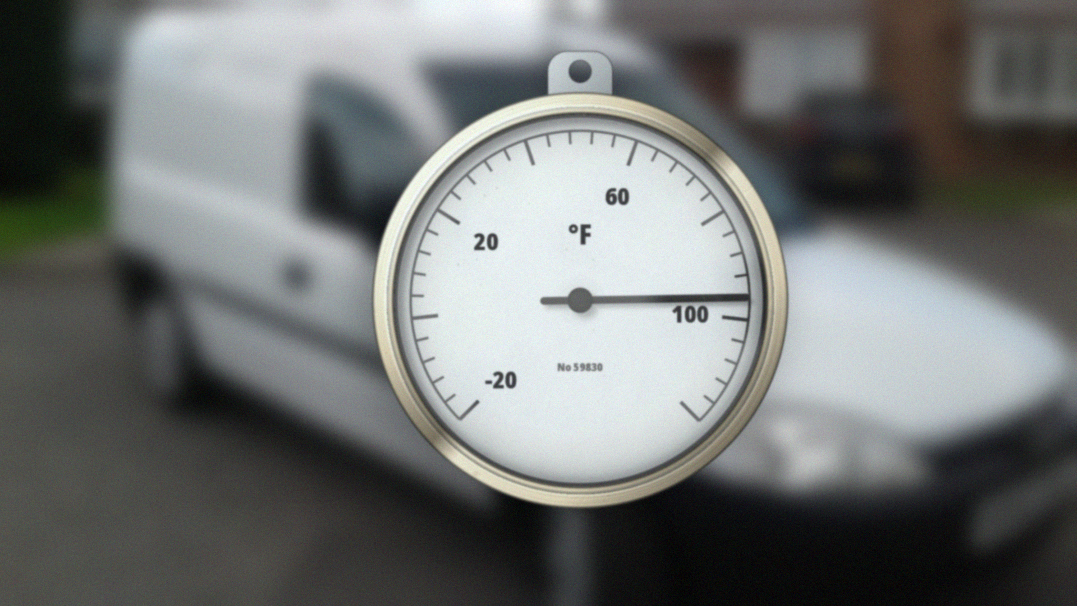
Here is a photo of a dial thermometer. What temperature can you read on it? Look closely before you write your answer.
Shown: 96 °F
